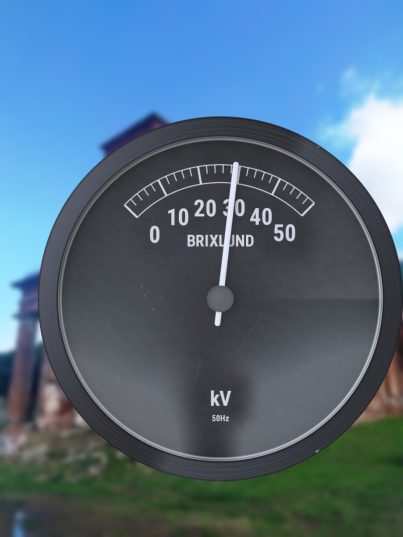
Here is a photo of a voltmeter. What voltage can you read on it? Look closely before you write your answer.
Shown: 29 kV
